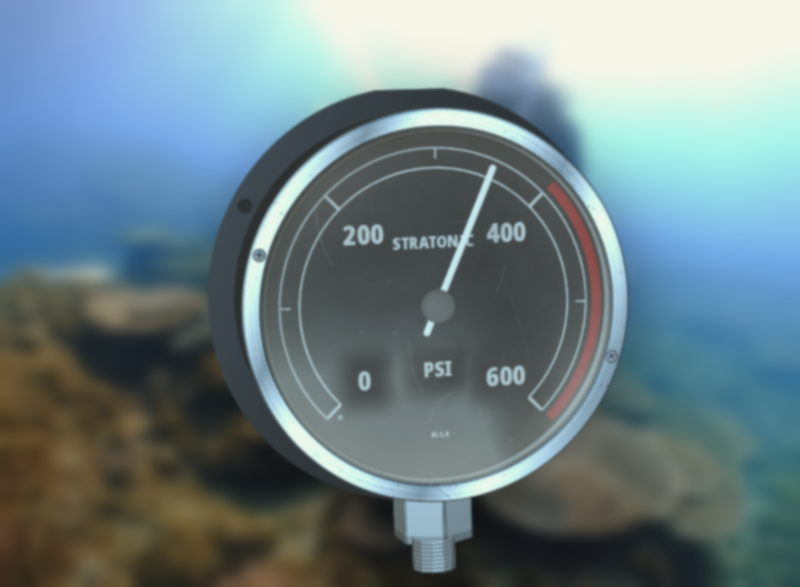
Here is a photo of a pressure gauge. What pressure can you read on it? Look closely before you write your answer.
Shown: 350 psi
